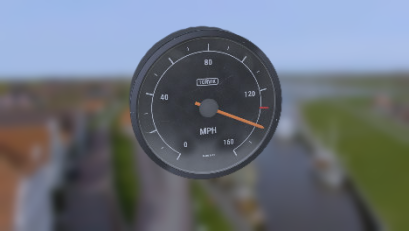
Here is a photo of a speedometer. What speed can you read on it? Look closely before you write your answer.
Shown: 140 mph
